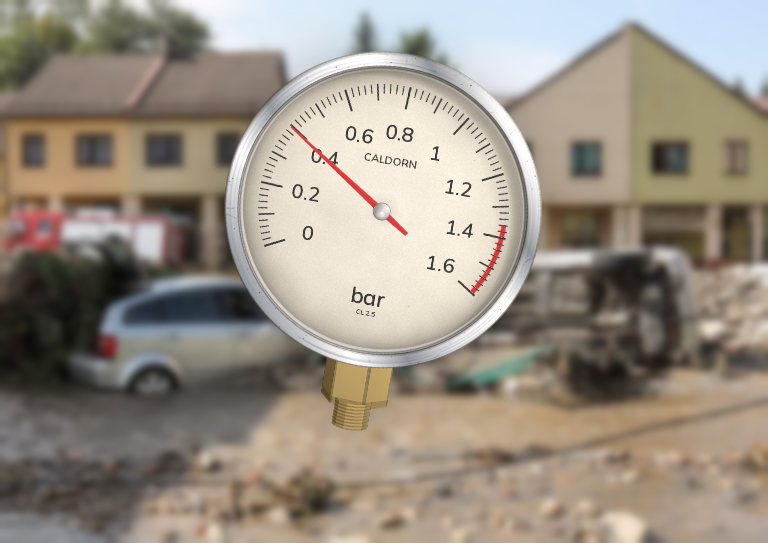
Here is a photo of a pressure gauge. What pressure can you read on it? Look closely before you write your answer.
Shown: 0.4 bar
